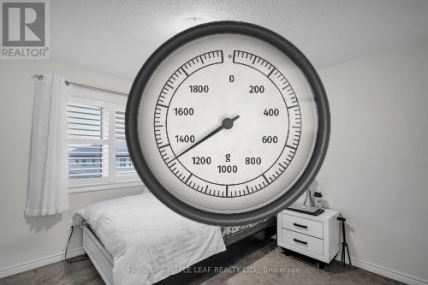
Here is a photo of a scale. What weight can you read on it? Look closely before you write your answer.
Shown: 1320 g
